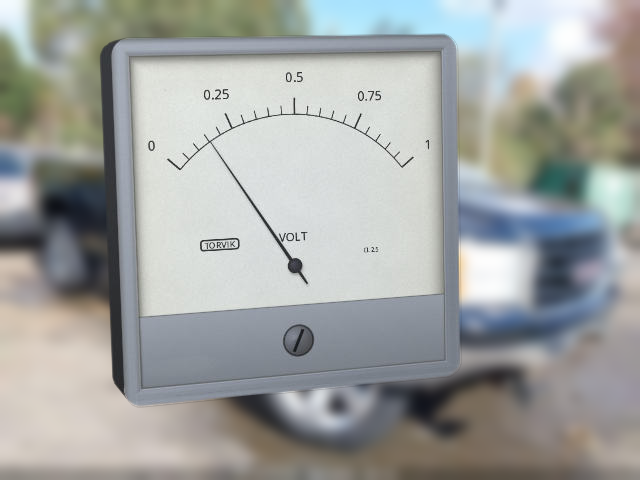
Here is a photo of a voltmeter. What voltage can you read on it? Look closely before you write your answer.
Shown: 0.15 V
